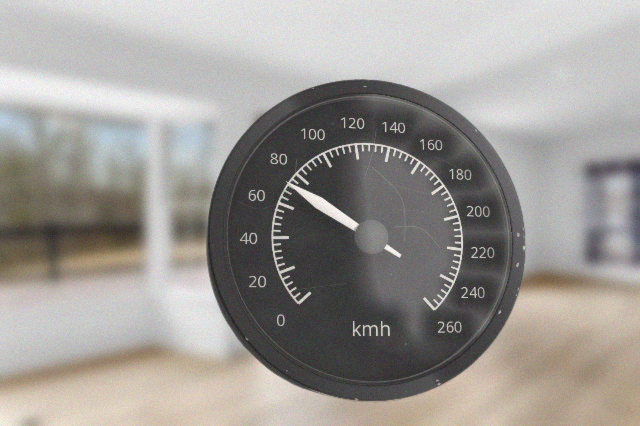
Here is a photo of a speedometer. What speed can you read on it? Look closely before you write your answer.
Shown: 72 km/h
